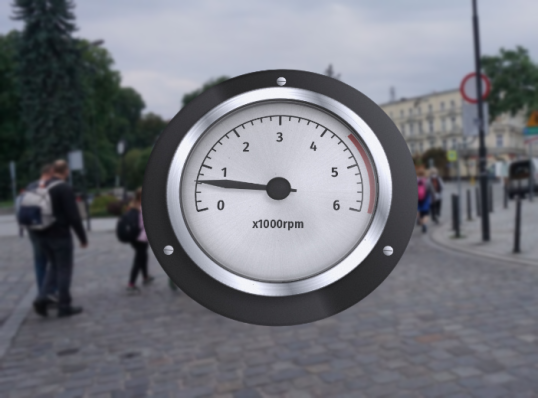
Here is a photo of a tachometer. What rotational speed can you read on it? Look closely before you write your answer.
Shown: 600 rpm
